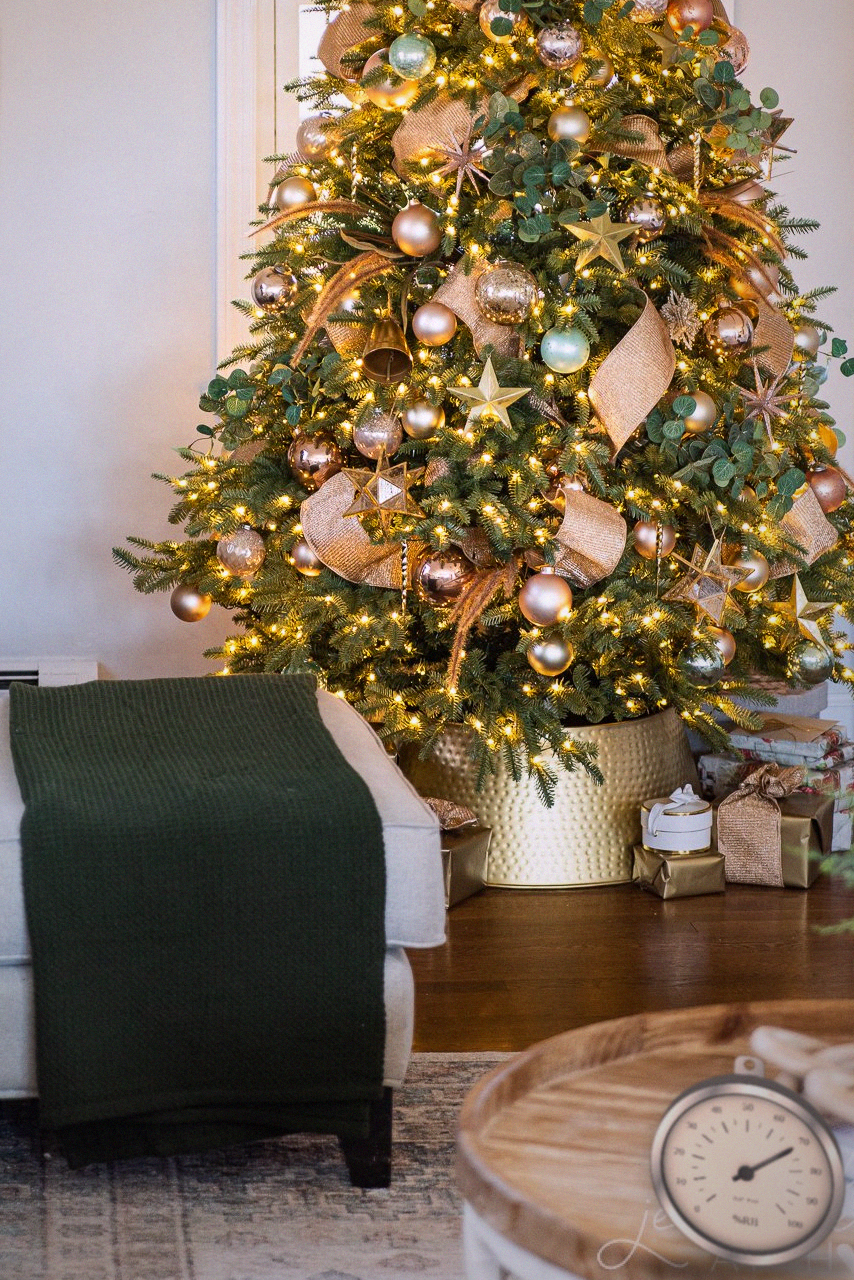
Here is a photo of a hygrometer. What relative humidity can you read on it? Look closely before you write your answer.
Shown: 70 %
